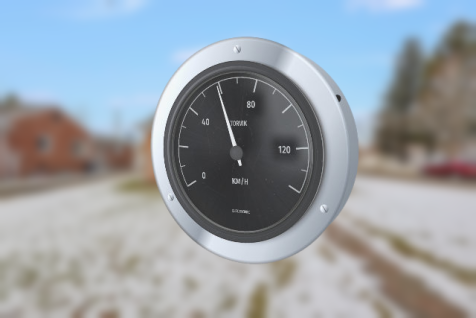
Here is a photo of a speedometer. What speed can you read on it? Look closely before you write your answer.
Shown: 60 km/h
